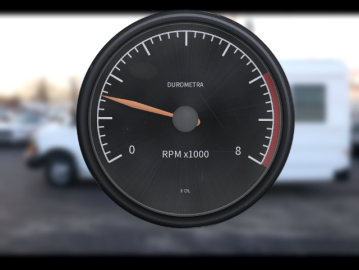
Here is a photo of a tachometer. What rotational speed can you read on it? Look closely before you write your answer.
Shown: 1500 rpm
